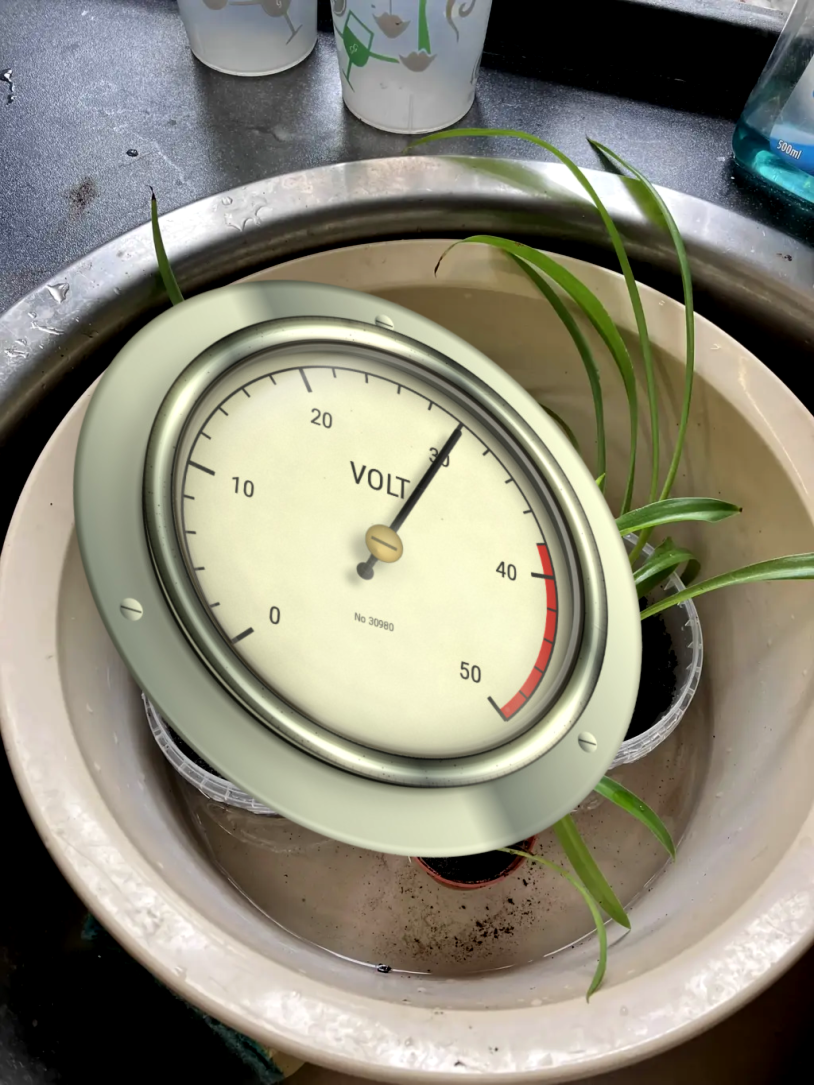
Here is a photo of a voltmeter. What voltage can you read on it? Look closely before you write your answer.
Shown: 30 V
